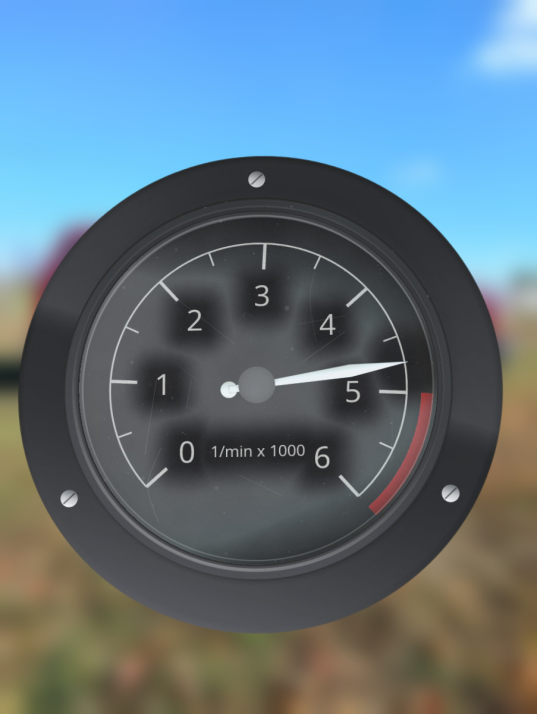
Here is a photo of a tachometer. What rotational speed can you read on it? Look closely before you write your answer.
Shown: 4750 rpm
